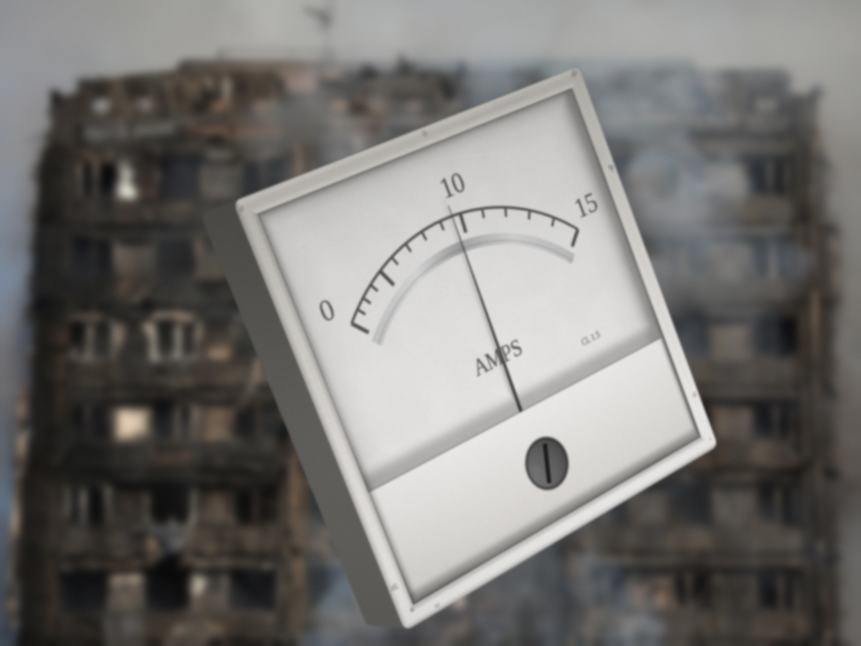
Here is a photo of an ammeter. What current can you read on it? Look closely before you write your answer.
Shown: 9.5 A
